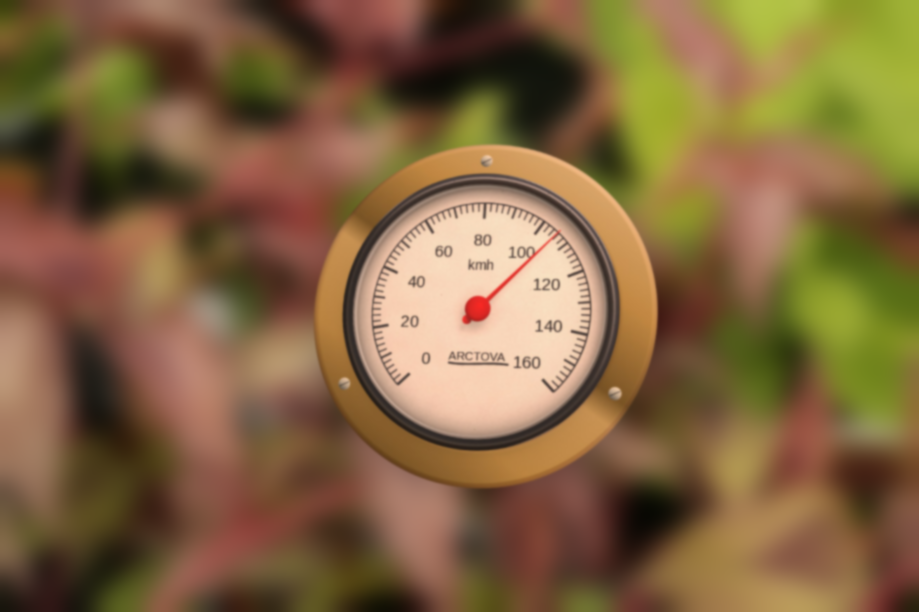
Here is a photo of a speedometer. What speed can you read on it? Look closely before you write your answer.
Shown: 106 km/h
